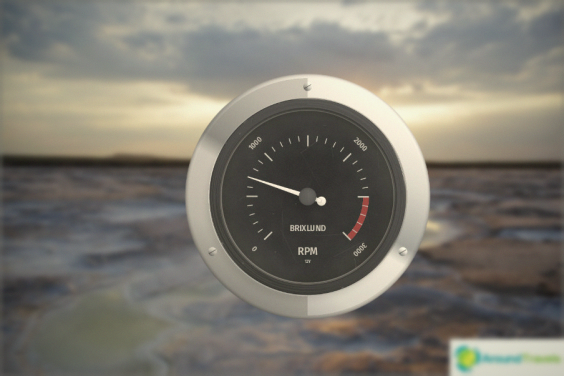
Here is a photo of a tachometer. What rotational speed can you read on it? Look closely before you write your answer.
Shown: 700 rpm
